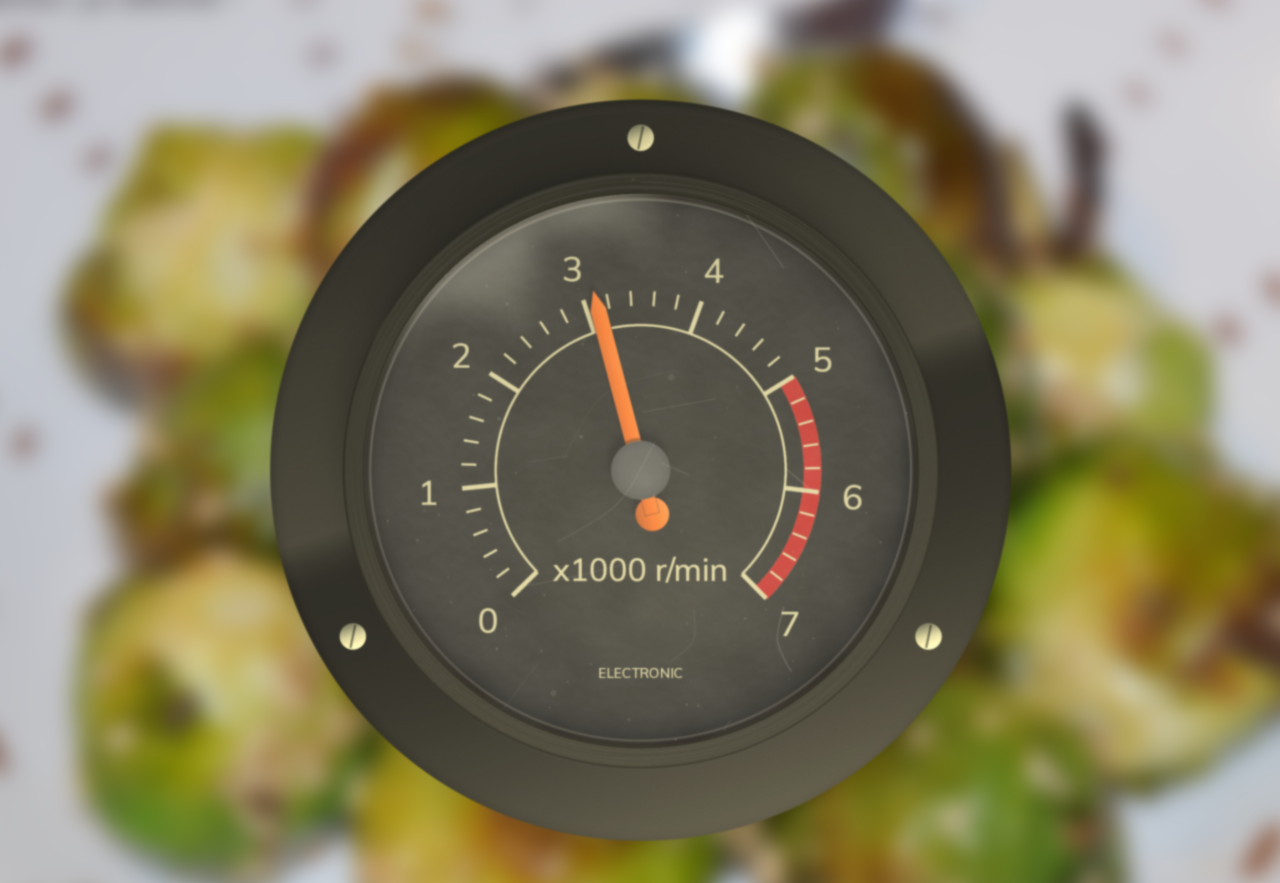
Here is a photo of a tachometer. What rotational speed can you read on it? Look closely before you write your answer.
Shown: 3100 rpm
